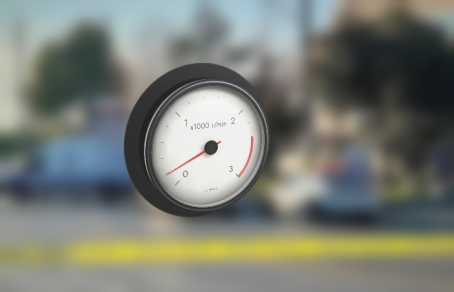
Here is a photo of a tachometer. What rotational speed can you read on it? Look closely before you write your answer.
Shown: 200 rpm
